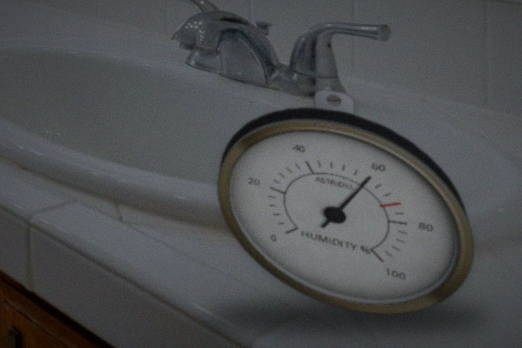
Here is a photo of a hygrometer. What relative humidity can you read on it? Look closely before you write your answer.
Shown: 60 %
